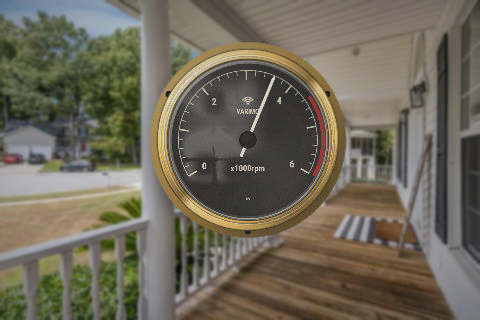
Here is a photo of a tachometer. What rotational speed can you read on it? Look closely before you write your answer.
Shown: 3600 rpm
